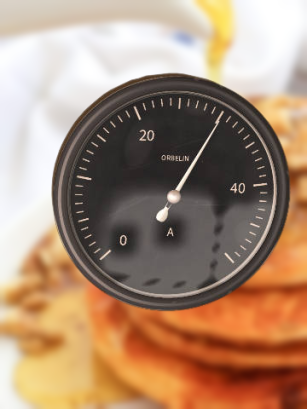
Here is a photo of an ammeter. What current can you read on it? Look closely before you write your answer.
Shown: 30 A
